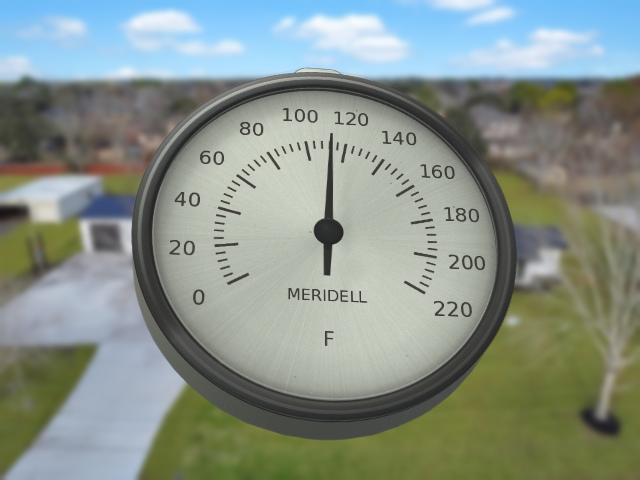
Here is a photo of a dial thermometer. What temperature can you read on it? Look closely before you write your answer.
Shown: 112 °F
